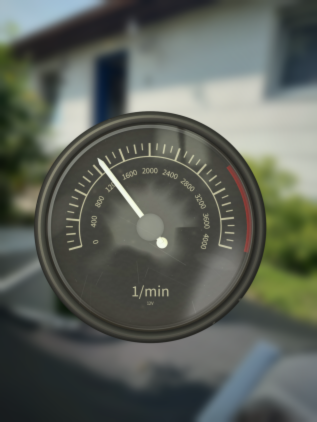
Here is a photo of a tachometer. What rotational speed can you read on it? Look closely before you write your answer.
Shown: 1300 rpm
